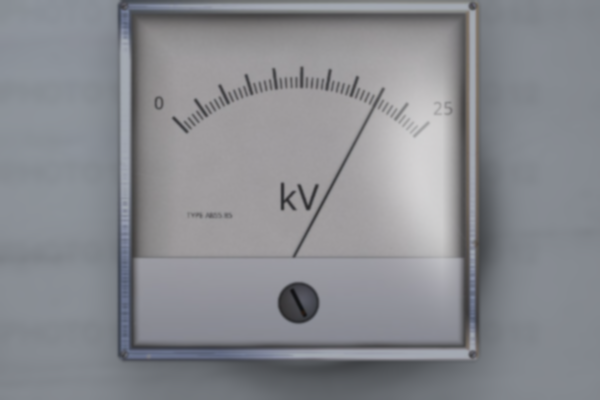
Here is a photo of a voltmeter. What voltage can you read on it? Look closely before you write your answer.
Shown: 20 kV
